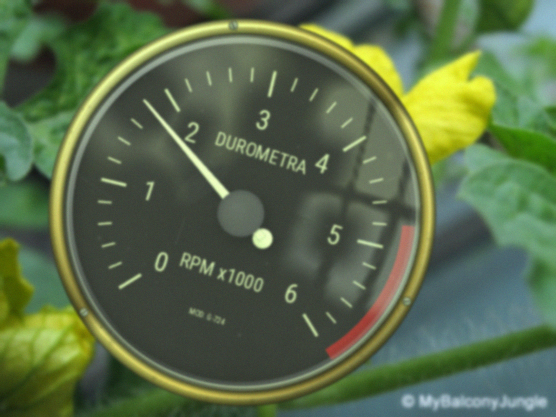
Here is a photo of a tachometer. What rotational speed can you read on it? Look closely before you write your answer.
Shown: 1800 rpm
